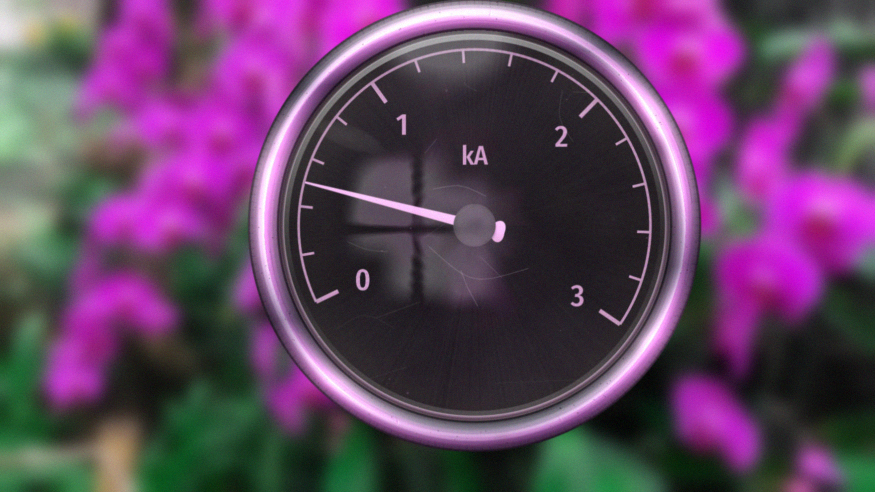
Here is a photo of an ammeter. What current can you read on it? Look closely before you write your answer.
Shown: 0.5 kA
